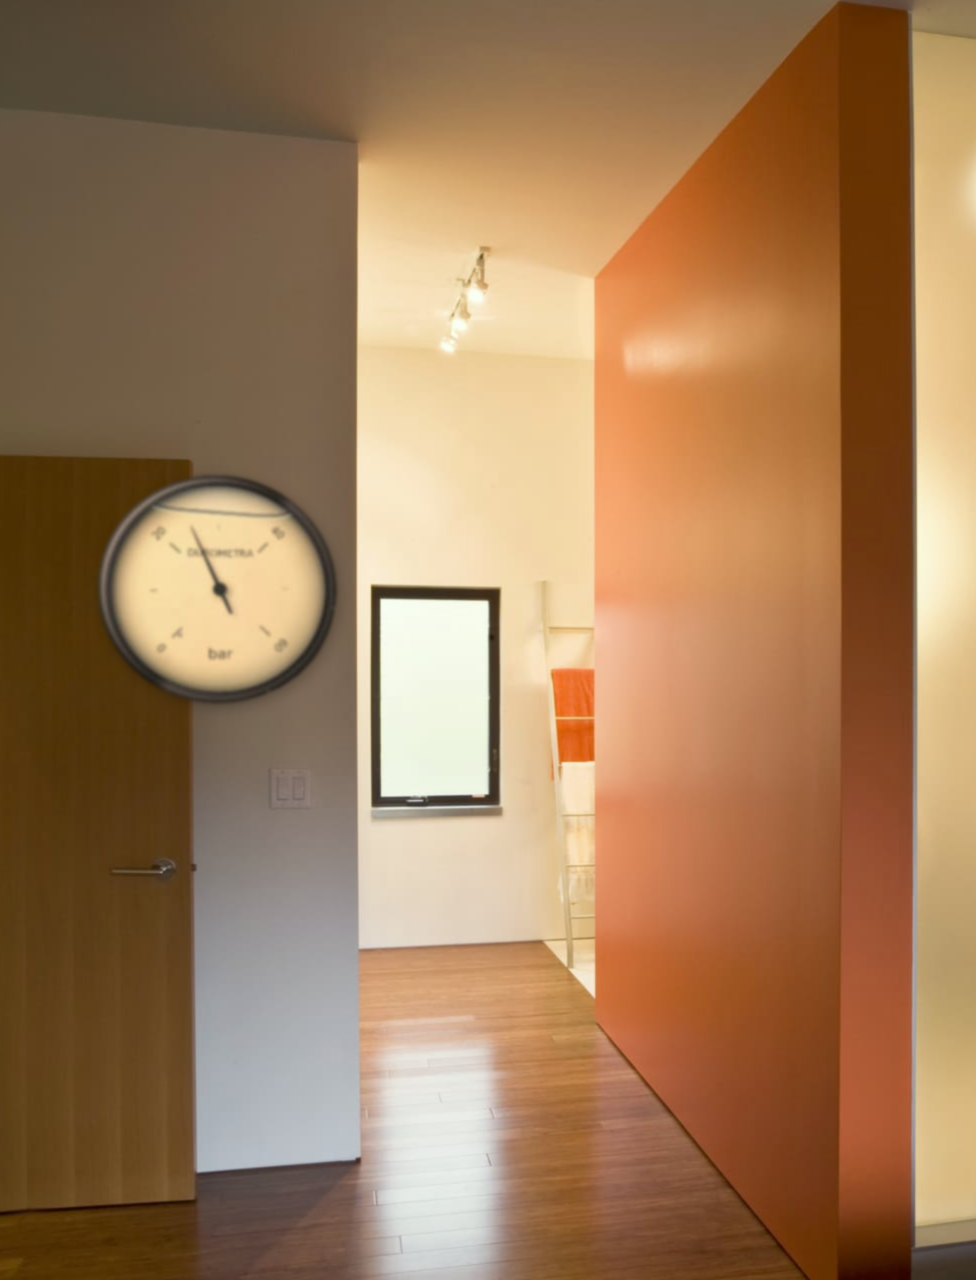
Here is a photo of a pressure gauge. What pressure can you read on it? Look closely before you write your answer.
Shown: 25 bar
